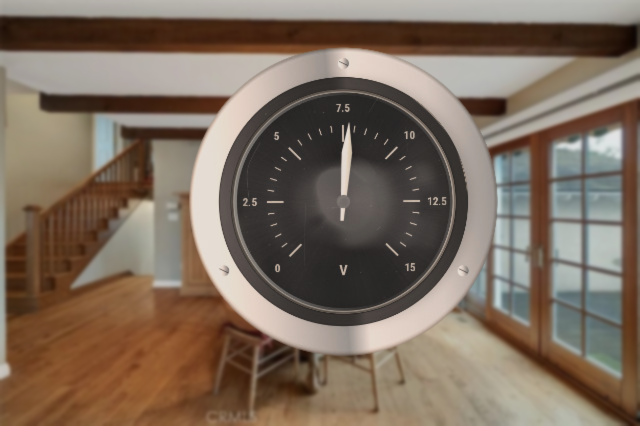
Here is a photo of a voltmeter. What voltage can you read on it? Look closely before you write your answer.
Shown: 7.75 V
